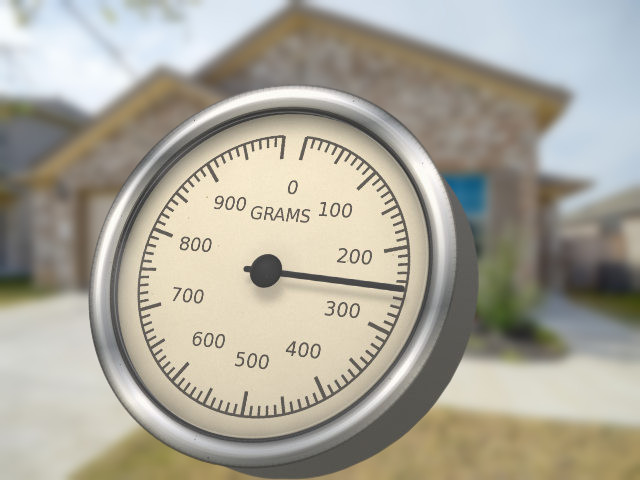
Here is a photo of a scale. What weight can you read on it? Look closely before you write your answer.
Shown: 250 g
